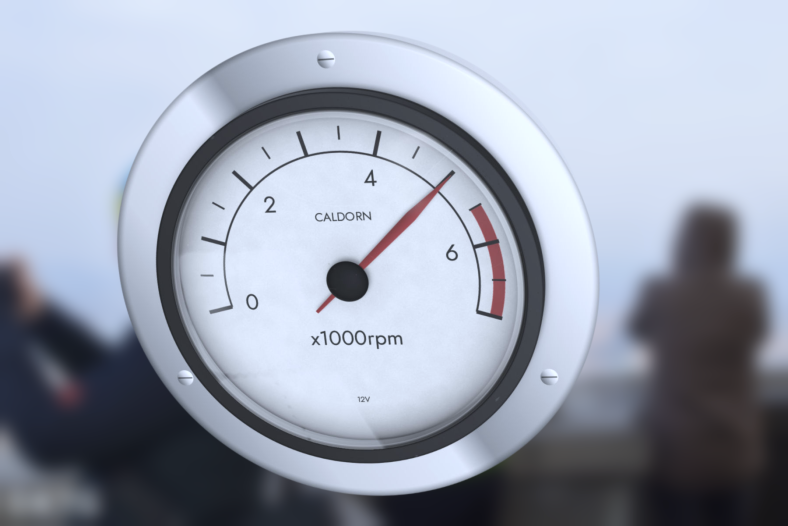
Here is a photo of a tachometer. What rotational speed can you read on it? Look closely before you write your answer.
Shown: 5000 rpm
